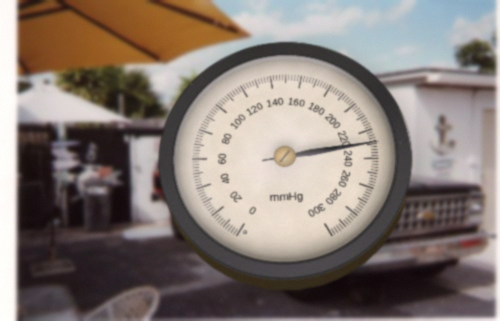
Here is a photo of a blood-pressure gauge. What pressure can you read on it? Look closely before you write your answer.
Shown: 230 mmHg
